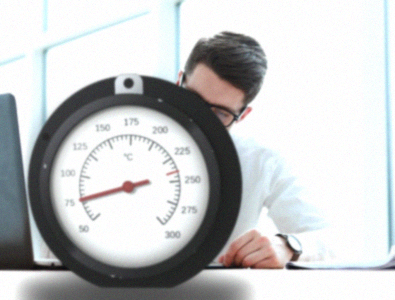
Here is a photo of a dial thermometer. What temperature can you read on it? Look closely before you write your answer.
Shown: 75 °C
